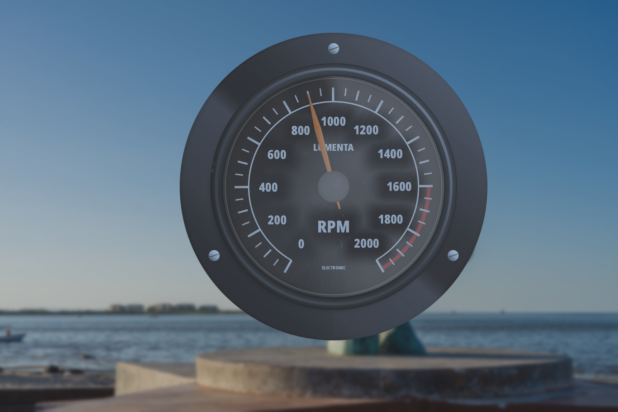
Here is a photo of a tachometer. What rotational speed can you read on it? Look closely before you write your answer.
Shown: 900 rpm
